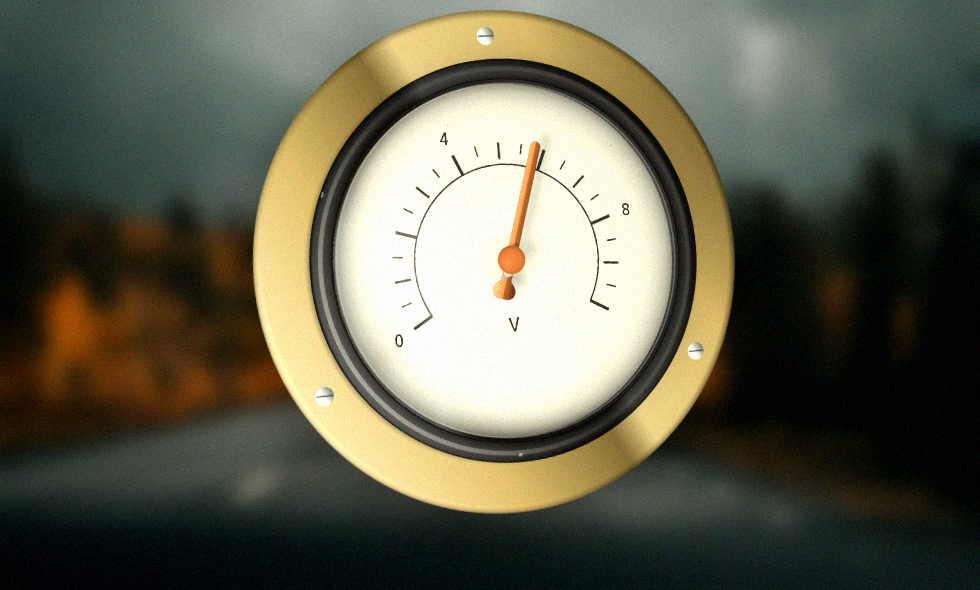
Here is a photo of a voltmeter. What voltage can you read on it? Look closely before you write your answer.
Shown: 5.75 V
